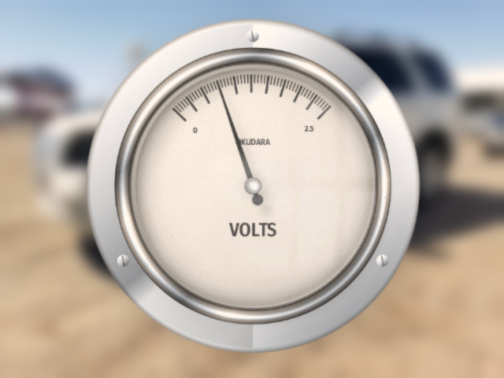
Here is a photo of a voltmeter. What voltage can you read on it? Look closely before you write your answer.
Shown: 0.75 V
